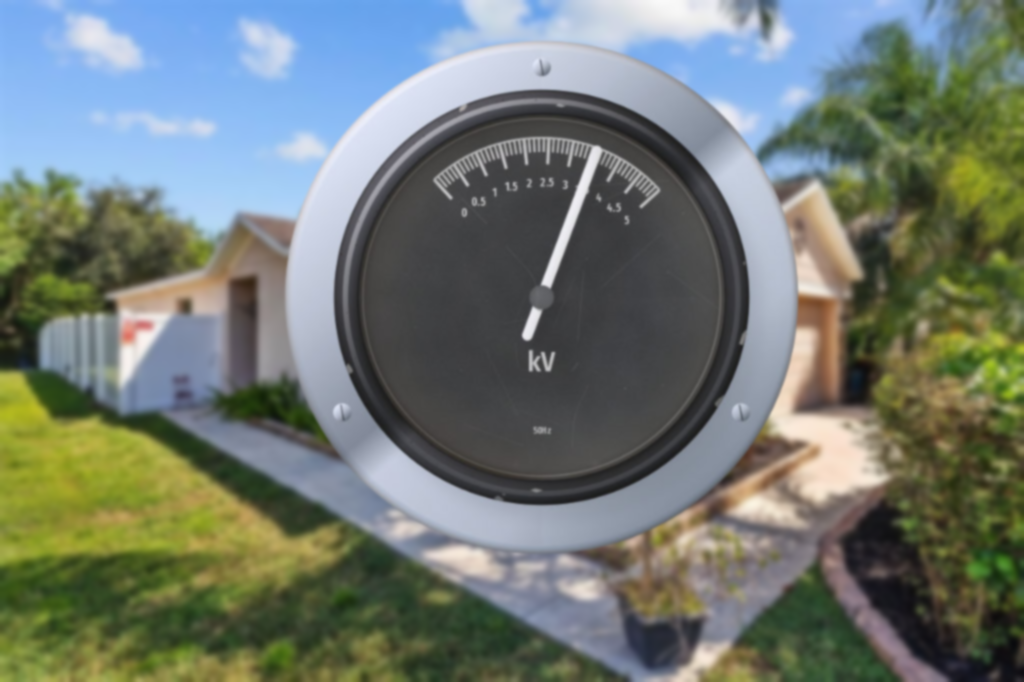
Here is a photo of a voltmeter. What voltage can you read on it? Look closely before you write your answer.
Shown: 3.5 kV
